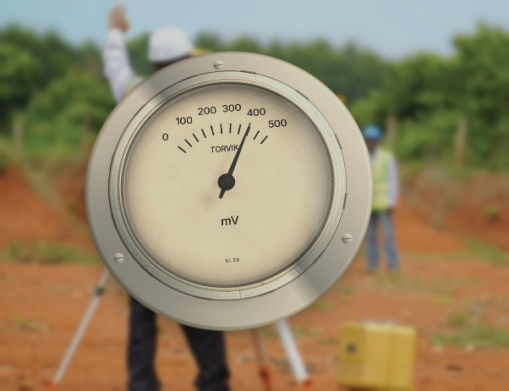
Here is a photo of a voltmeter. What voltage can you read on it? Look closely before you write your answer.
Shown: 400 mV
